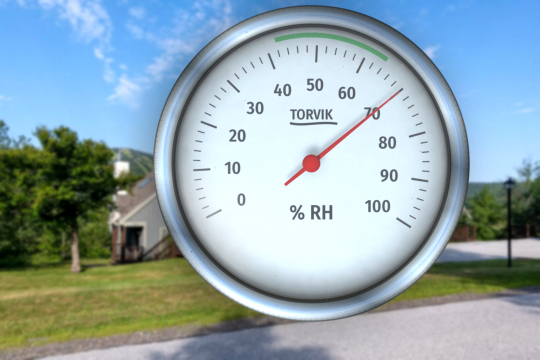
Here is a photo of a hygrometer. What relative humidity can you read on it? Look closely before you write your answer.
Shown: 70 %
